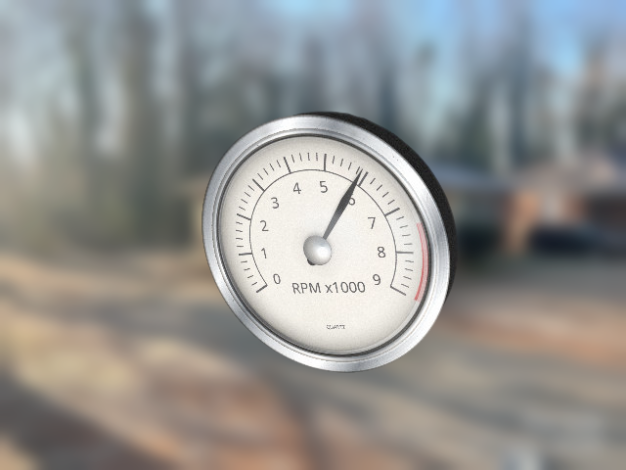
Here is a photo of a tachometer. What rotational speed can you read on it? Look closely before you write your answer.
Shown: 5900 rpm
